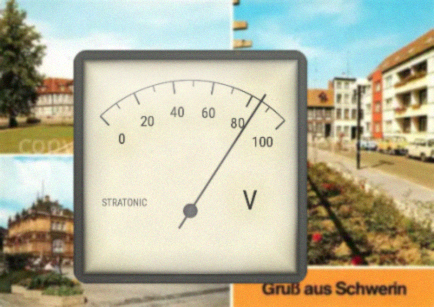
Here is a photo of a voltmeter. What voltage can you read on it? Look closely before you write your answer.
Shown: 85 V
